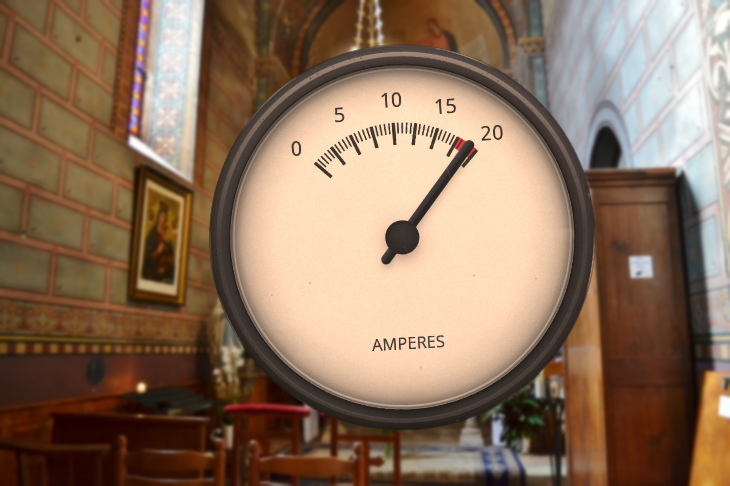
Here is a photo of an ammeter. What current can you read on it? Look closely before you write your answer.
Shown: 19 A
